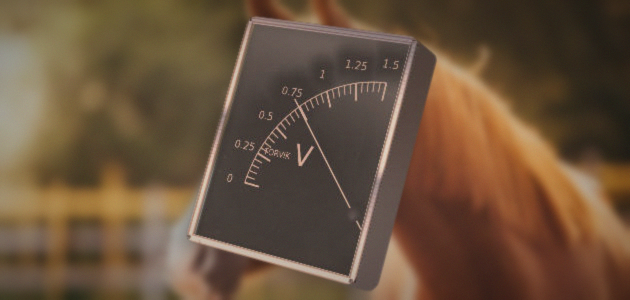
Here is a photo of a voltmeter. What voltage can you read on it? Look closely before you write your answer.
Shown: 0.75 V
